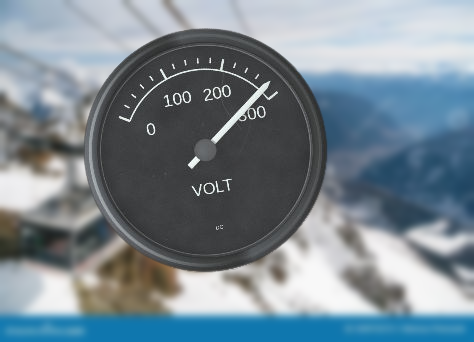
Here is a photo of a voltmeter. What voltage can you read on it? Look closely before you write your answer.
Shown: 280 V
